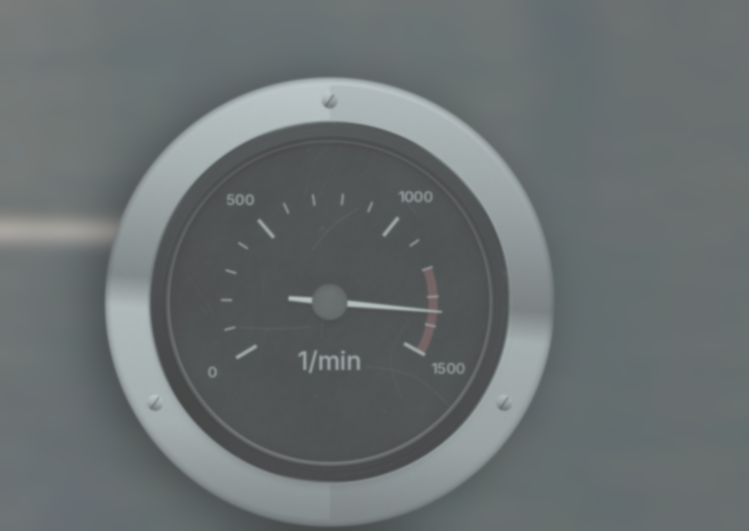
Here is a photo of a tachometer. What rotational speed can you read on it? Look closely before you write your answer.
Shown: 1350 rpm
